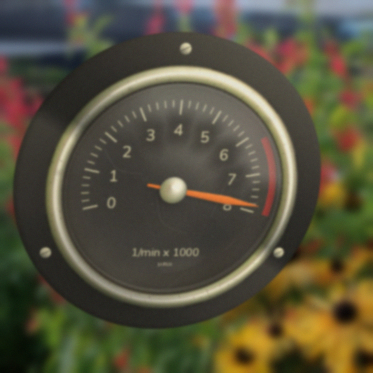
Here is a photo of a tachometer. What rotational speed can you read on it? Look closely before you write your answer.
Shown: 7800 rpm
